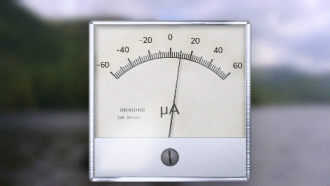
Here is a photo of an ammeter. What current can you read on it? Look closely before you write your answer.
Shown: 10 µA
